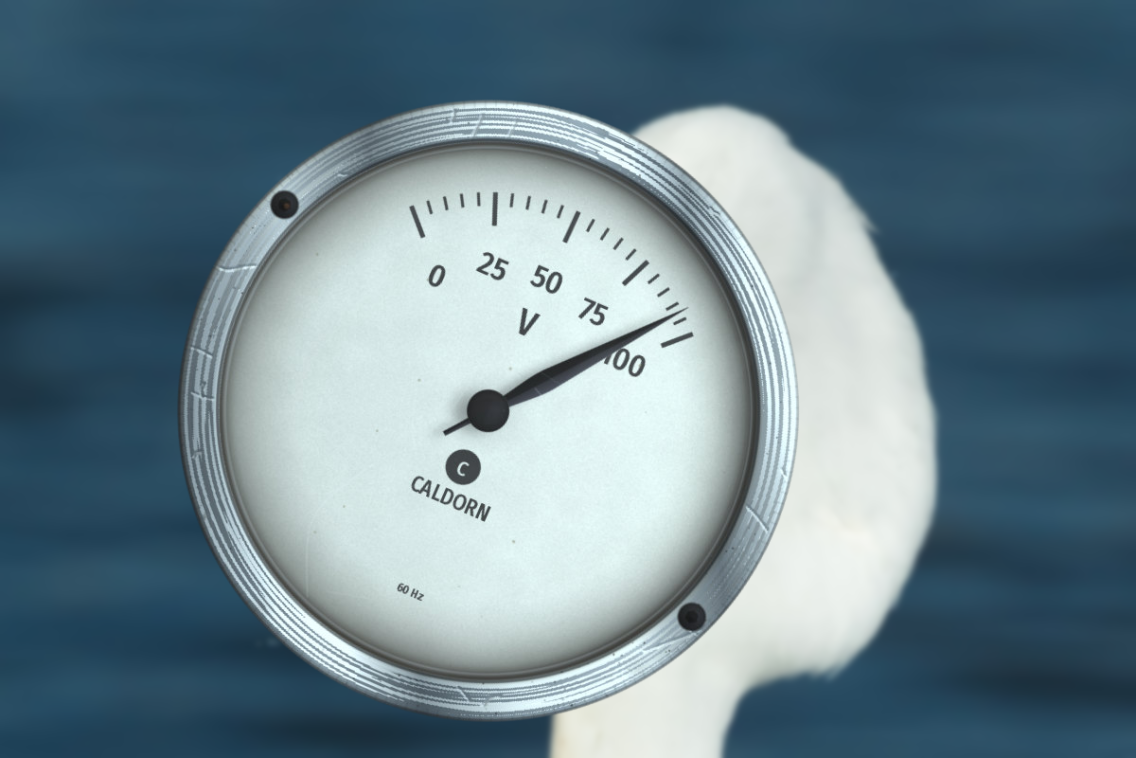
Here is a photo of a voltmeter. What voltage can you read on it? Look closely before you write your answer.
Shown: 92.5 V
